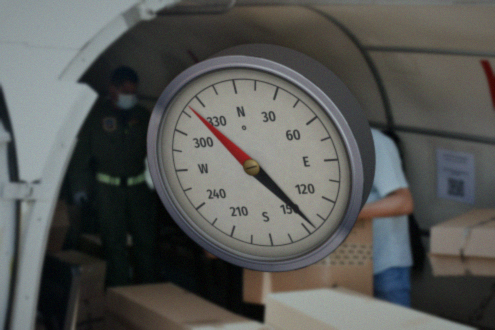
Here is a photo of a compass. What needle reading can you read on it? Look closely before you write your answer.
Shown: 322.5 °
